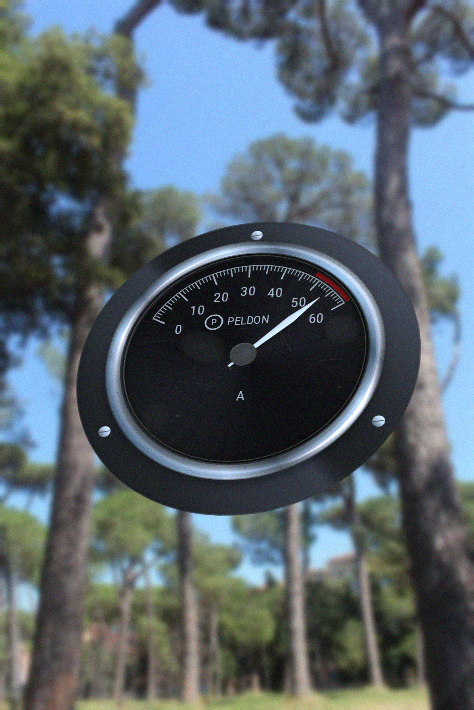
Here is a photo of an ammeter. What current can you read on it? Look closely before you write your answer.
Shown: 55 A
